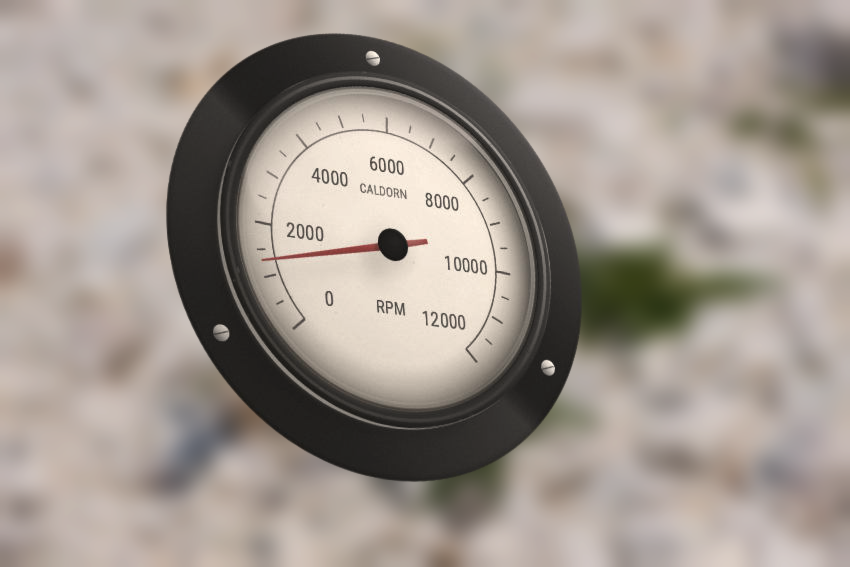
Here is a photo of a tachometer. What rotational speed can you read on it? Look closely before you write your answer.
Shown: 1250 rpm
